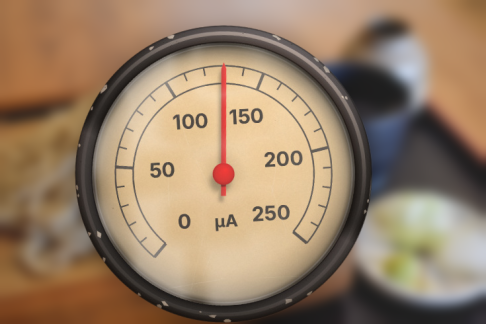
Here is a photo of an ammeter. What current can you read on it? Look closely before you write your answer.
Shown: 130 µA
